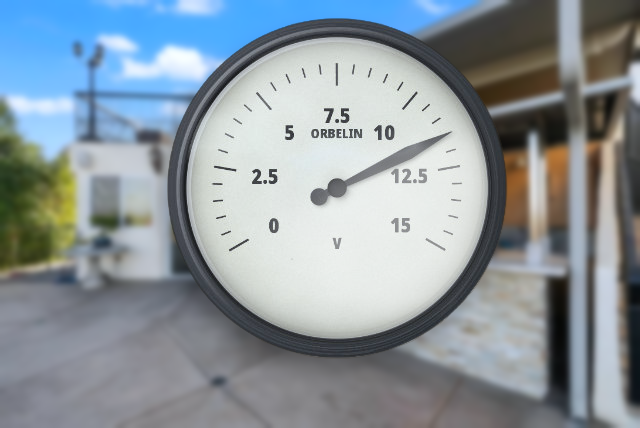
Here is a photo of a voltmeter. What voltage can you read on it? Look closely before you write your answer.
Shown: 11.5 V
